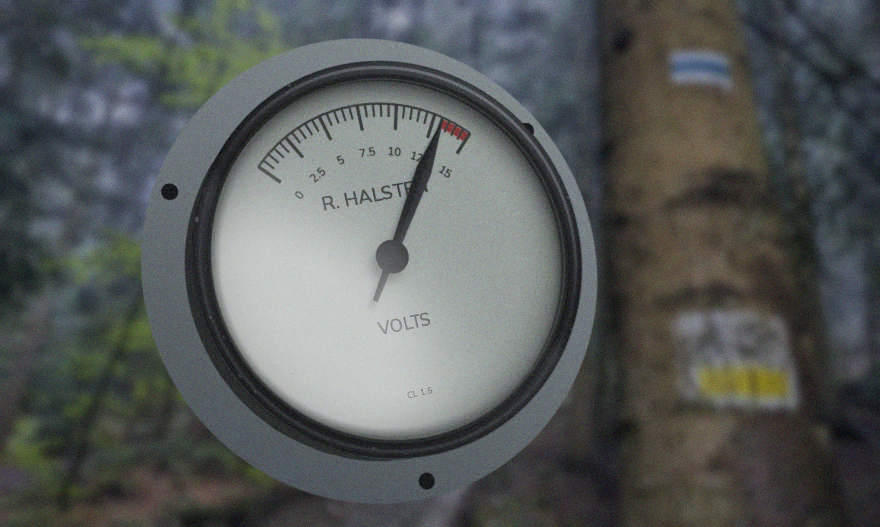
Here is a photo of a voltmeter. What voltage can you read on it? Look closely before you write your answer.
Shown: 13 V
